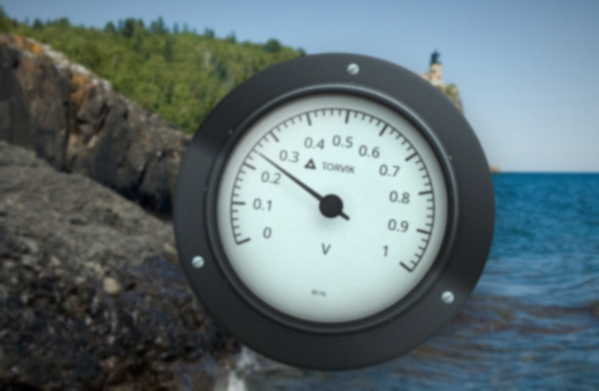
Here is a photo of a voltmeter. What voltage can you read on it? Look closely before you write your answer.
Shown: 0.24 V
